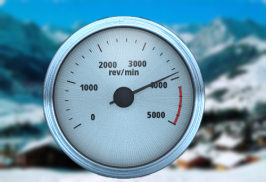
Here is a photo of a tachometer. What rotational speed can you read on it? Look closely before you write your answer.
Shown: 3900 rpm
